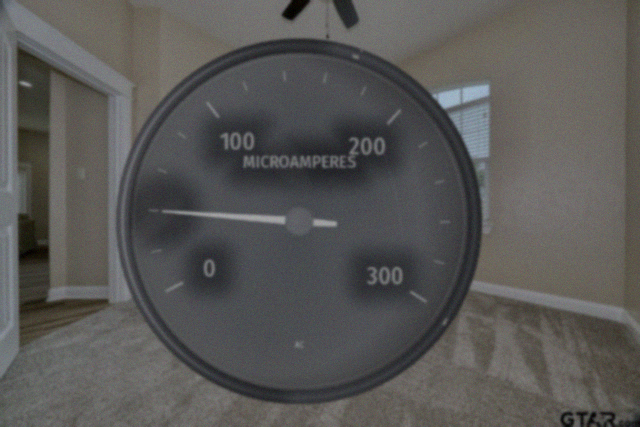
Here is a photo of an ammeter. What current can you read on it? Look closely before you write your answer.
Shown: 40 µA
